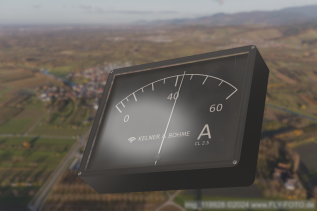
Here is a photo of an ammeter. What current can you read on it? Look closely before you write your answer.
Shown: 42.5 A
